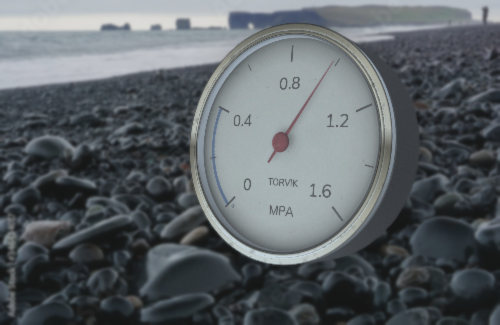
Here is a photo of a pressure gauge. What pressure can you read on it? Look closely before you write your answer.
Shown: 1 MPa
